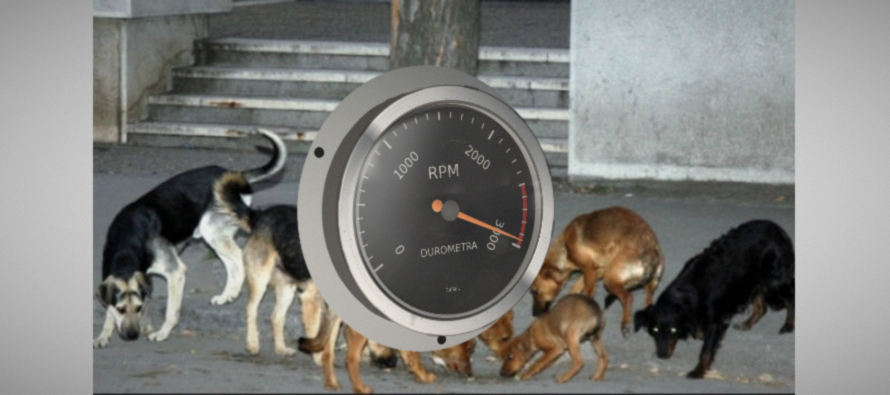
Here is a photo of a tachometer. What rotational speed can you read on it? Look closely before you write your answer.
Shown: 2950 rpm
